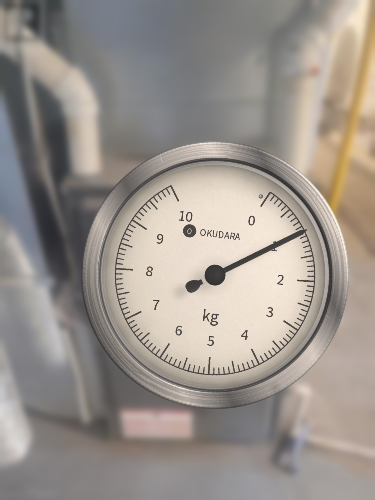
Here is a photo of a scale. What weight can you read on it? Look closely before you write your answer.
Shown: 1 kg
